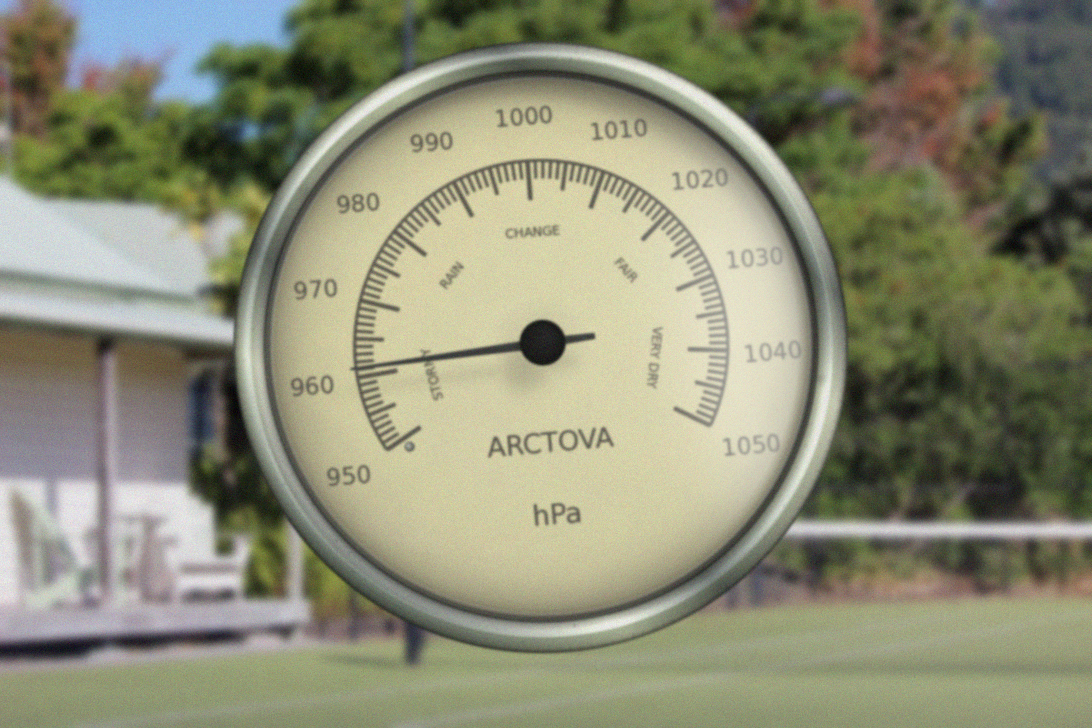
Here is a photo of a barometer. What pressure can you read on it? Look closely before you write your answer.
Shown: 961 hPa
